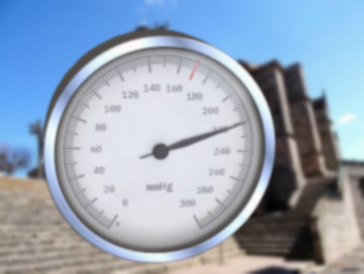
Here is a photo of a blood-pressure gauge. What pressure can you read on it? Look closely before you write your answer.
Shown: 220 mmHg
